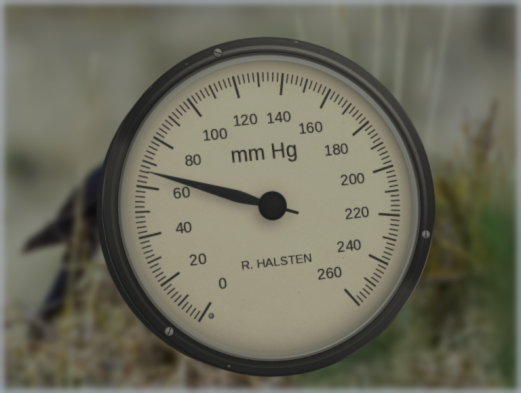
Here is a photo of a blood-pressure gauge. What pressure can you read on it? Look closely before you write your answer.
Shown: 66 mmHg
